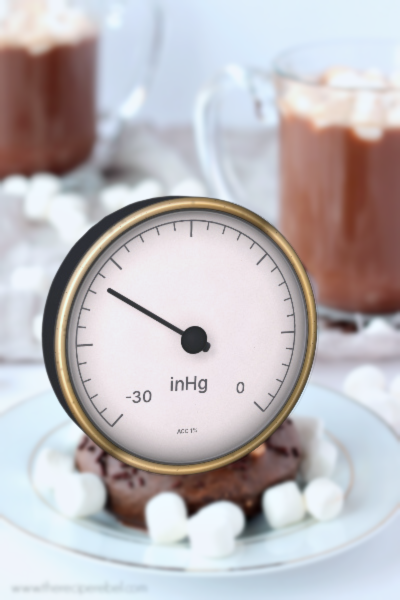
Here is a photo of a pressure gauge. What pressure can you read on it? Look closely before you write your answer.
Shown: -21.5 inHg
